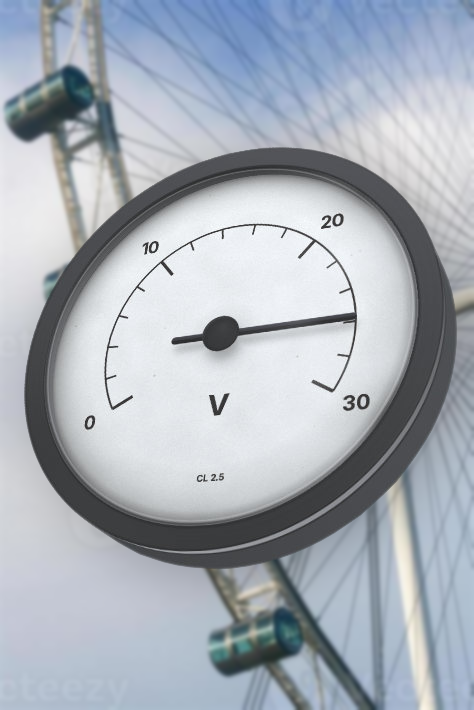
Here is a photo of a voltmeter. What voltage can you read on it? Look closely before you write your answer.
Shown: 26 V
